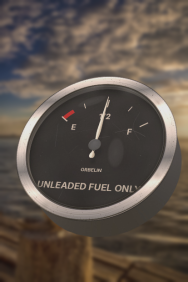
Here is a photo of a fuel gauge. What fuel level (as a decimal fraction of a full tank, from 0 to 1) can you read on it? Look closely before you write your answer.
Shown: 0.5
